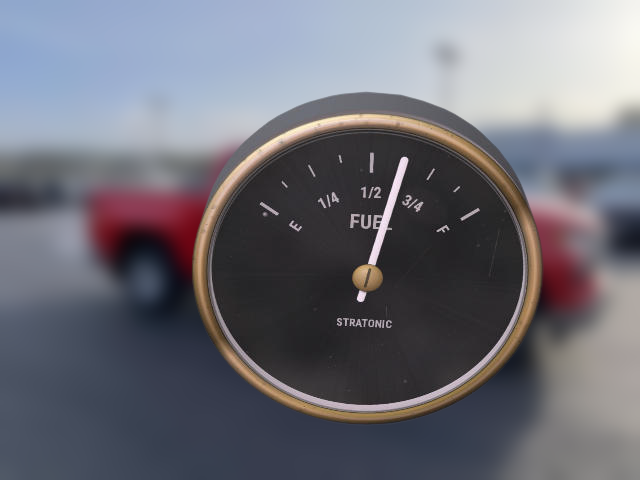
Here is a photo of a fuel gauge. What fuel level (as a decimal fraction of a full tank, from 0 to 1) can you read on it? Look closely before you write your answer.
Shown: 0.625
